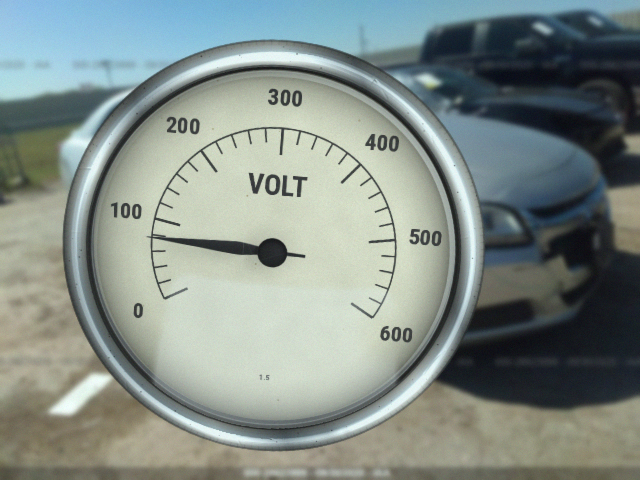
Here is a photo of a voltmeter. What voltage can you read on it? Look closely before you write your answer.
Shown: 80 V
